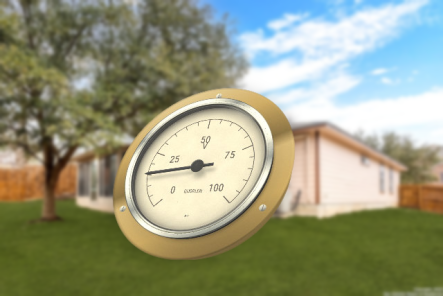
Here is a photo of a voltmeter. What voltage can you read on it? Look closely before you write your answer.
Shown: 15 V
